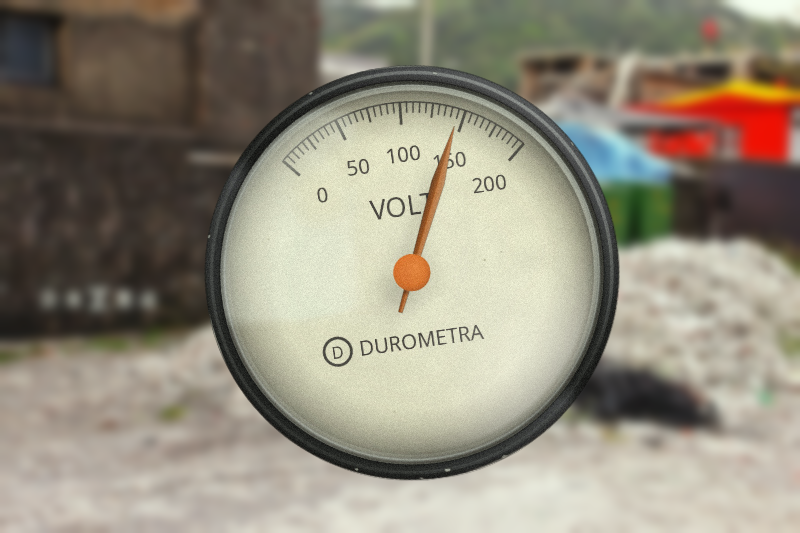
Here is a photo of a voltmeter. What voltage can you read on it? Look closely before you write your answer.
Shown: 145 V
